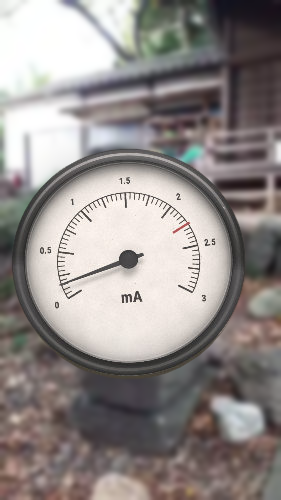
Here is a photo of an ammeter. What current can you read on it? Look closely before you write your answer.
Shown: 0.15 mA
